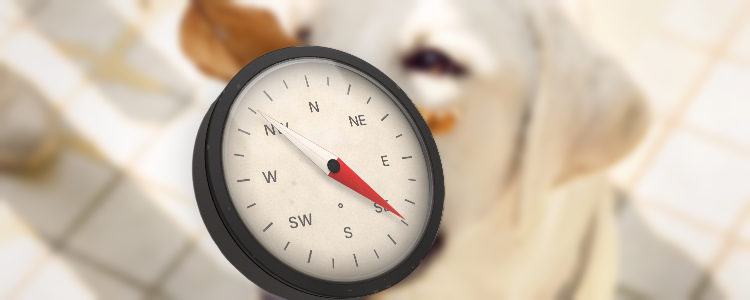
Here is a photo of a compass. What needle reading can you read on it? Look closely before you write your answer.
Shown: 135 °
